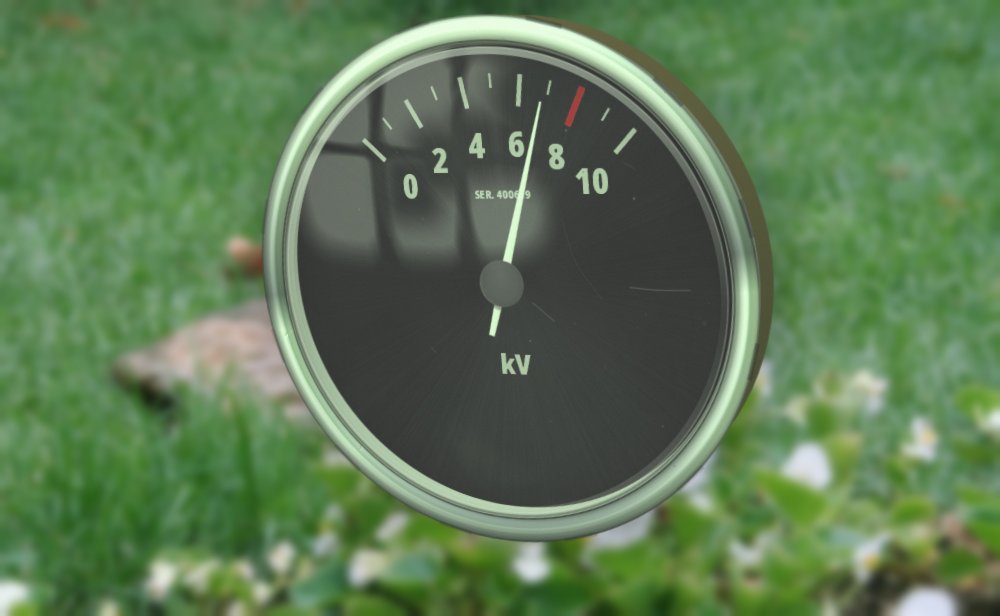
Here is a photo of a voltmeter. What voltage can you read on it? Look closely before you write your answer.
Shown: 7 kV
